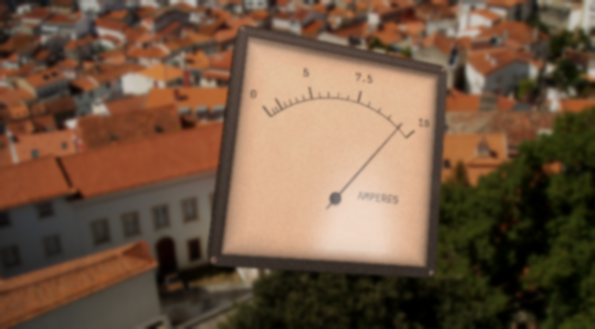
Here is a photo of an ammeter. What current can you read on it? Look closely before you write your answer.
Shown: 9.5 A
